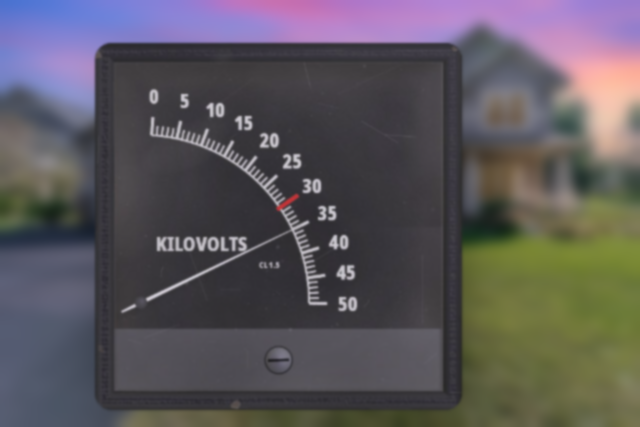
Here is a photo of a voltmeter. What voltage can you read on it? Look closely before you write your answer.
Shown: 35 kV
